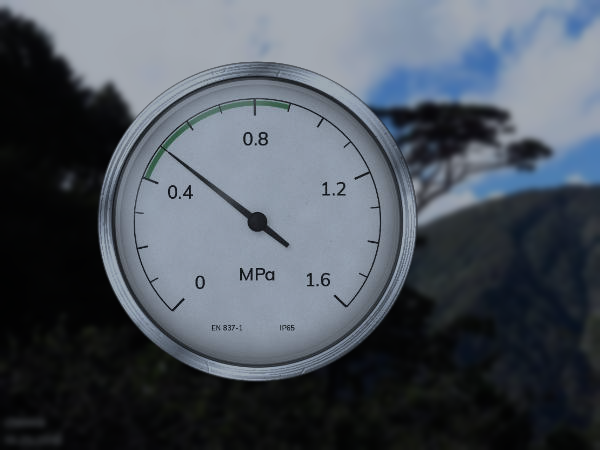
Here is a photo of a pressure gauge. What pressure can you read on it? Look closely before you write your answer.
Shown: 0.5 MPa
